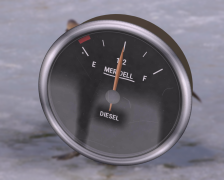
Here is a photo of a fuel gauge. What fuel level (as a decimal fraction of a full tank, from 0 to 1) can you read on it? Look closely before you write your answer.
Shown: 0.5
